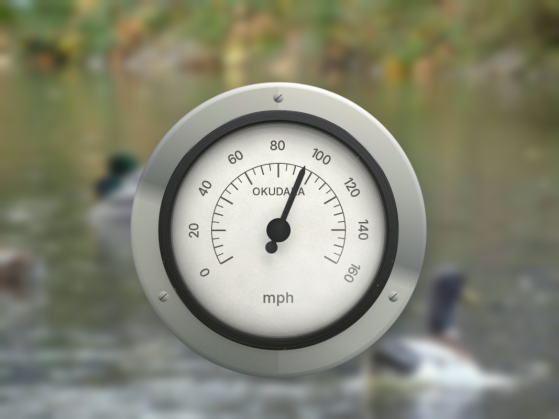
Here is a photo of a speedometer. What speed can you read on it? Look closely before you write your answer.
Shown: 95 mph
